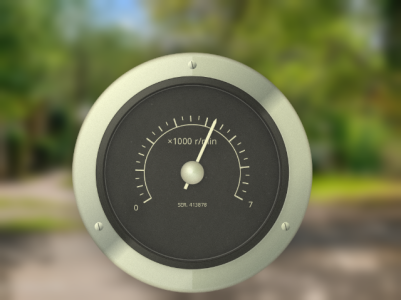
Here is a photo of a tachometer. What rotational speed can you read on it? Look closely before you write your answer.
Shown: 4250 rpm
